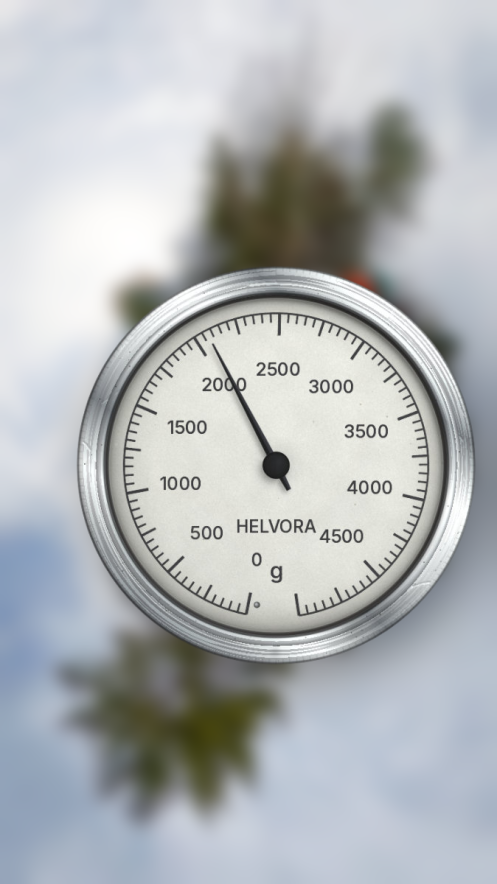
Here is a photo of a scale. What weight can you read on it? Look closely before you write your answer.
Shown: 2075 g
